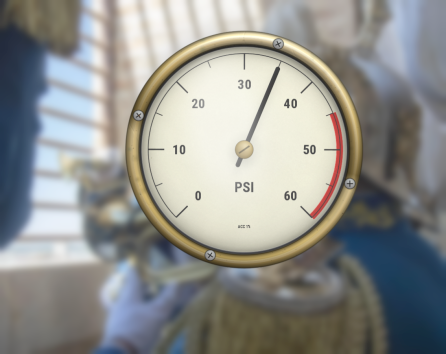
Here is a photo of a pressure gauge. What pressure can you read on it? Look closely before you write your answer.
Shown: 35 psi
